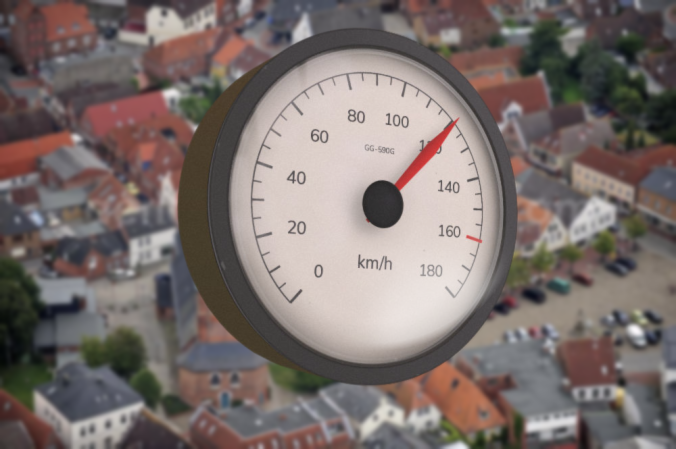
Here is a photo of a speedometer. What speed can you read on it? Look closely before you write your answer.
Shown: 120 km/h
